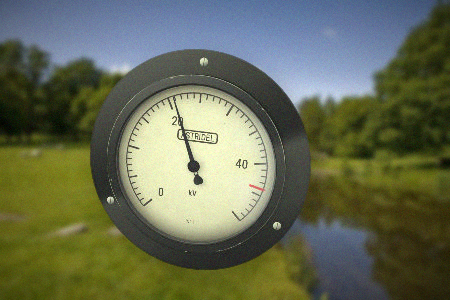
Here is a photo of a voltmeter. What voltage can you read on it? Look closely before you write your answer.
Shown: 21 kV
